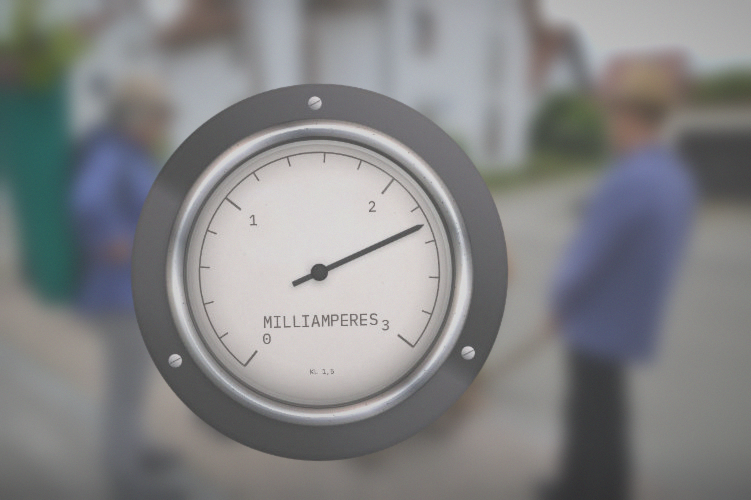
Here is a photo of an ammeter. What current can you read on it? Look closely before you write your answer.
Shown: 2.3 mA
